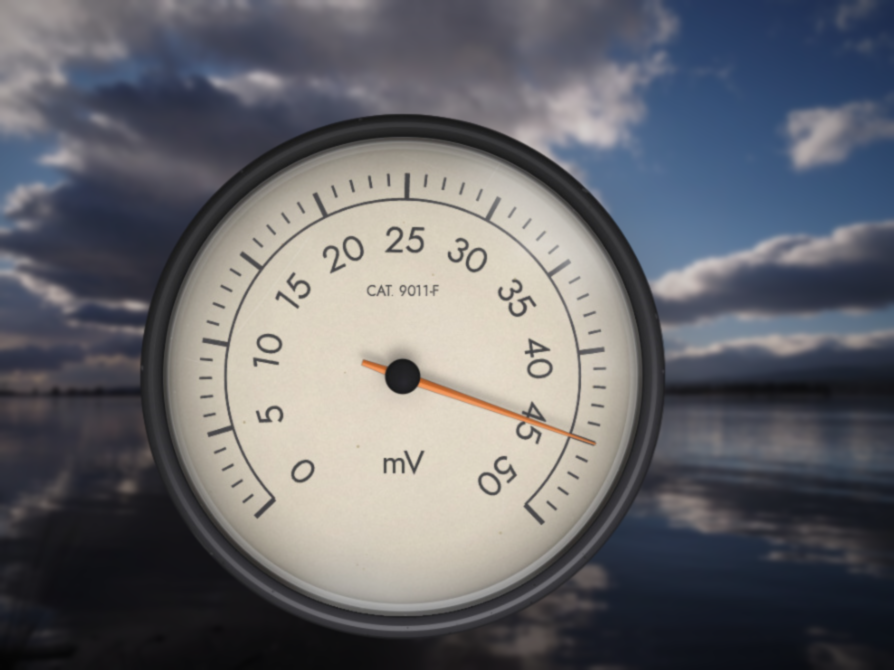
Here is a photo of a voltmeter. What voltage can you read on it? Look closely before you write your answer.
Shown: 45 mV
